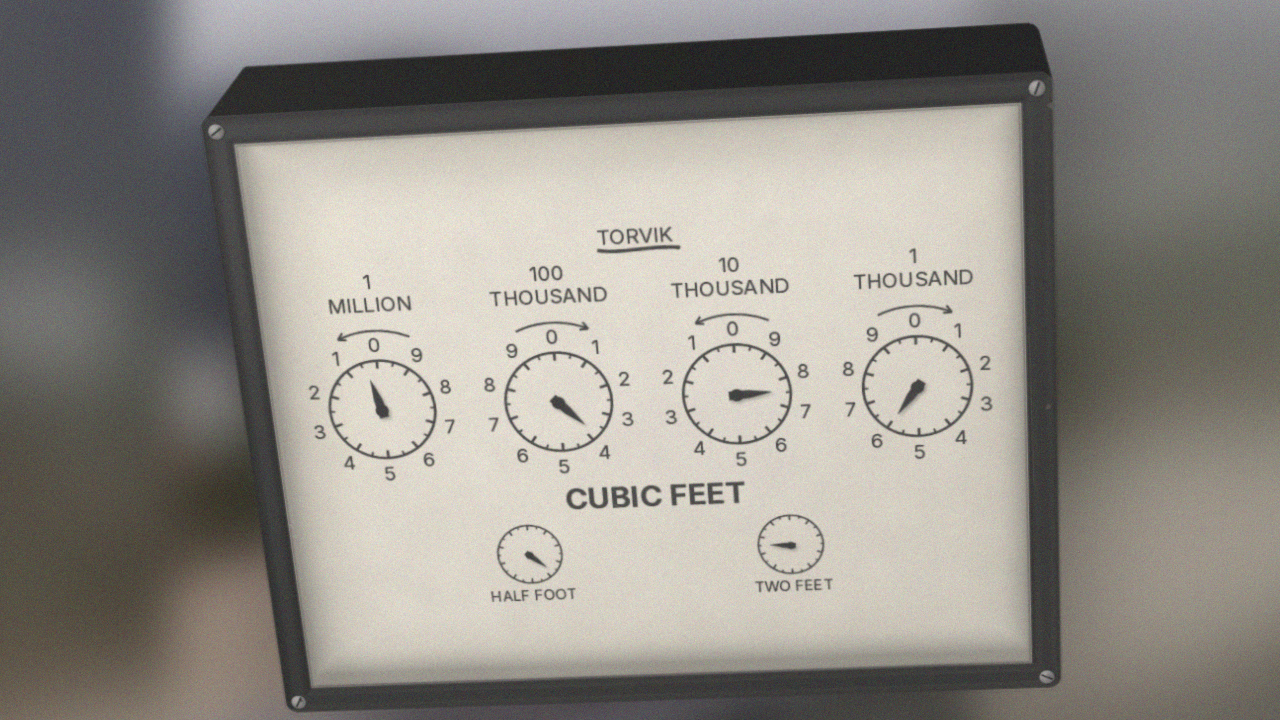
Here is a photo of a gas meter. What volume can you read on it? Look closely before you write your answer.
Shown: 37600 ft³
